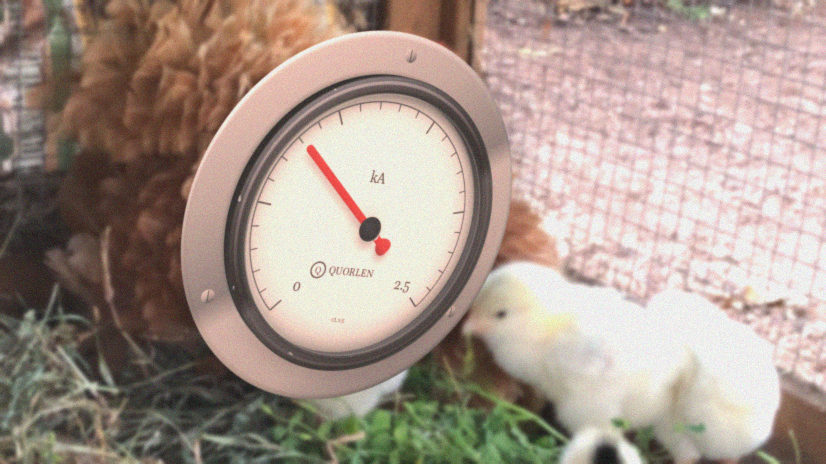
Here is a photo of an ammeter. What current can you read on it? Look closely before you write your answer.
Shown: 0.8 kA
